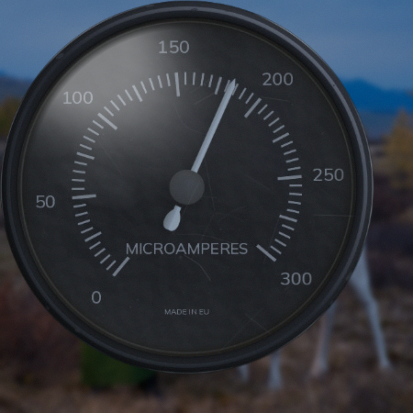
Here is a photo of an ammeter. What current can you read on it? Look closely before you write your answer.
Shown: 182.5 µA
